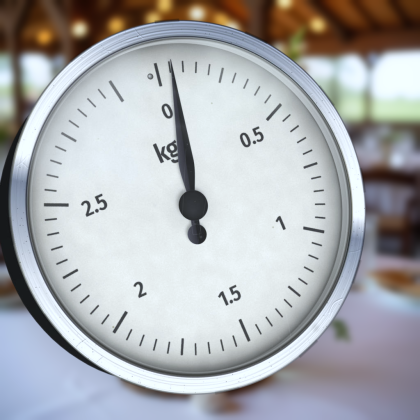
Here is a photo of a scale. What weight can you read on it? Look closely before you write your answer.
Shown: 0.05 kg
